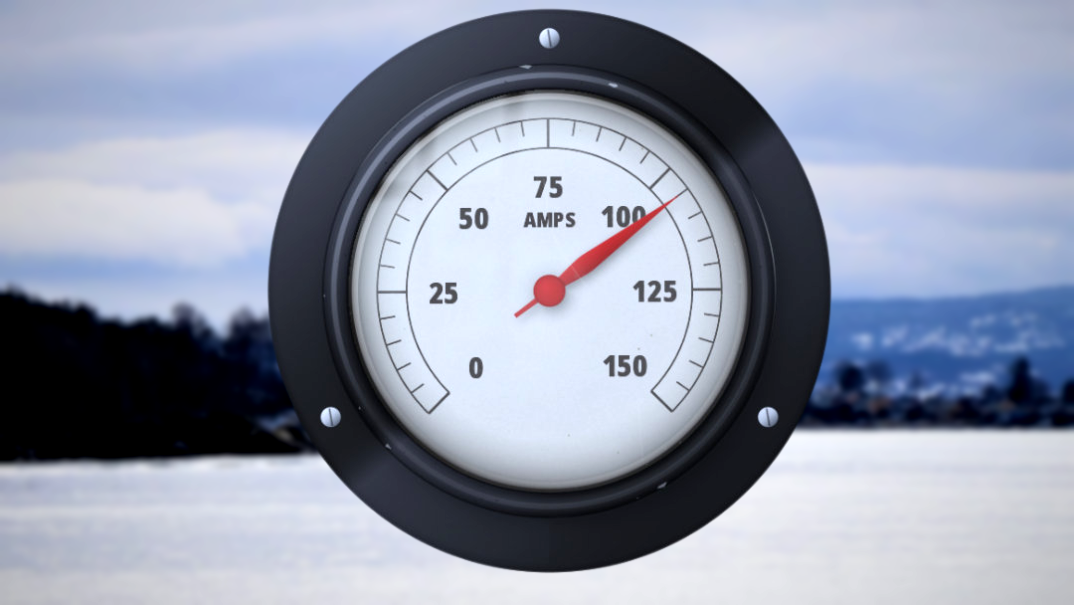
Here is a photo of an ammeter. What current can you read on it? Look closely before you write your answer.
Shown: 105 A
